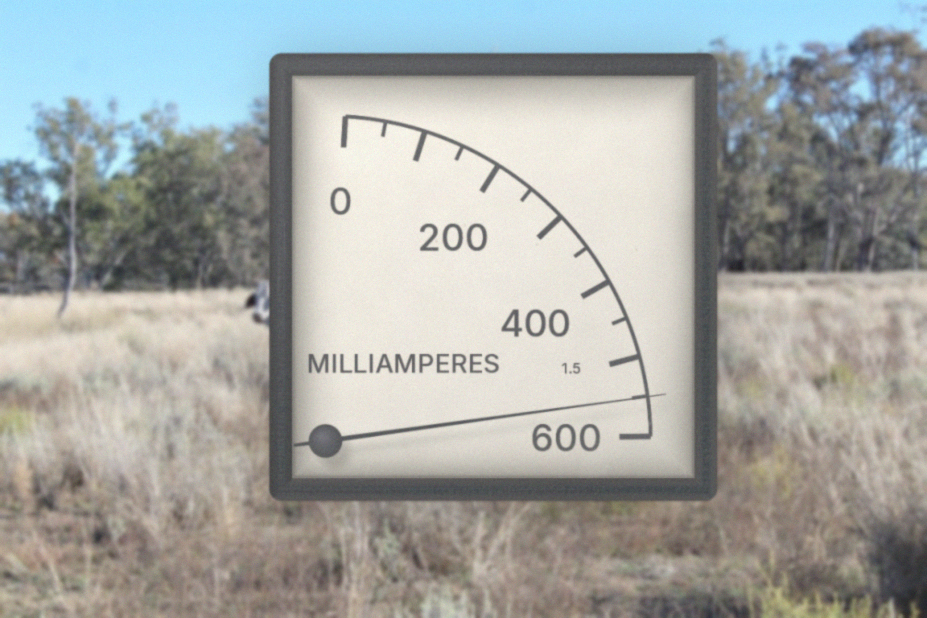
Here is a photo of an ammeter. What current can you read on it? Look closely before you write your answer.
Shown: 550 mA
